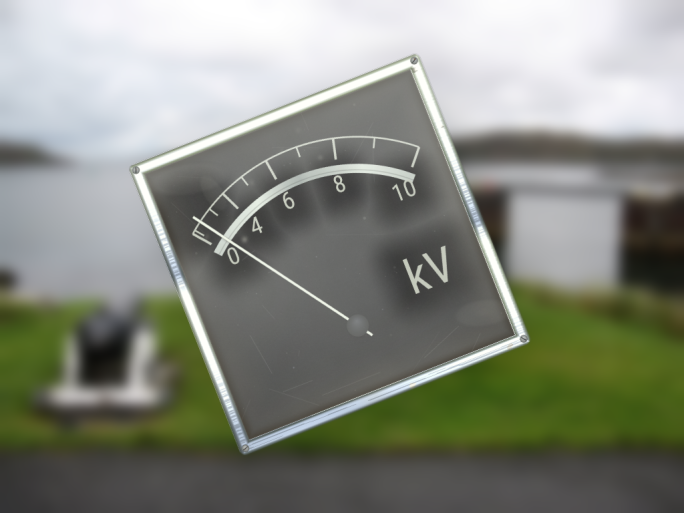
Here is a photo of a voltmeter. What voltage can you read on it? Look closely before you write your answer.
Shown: 2 kV
